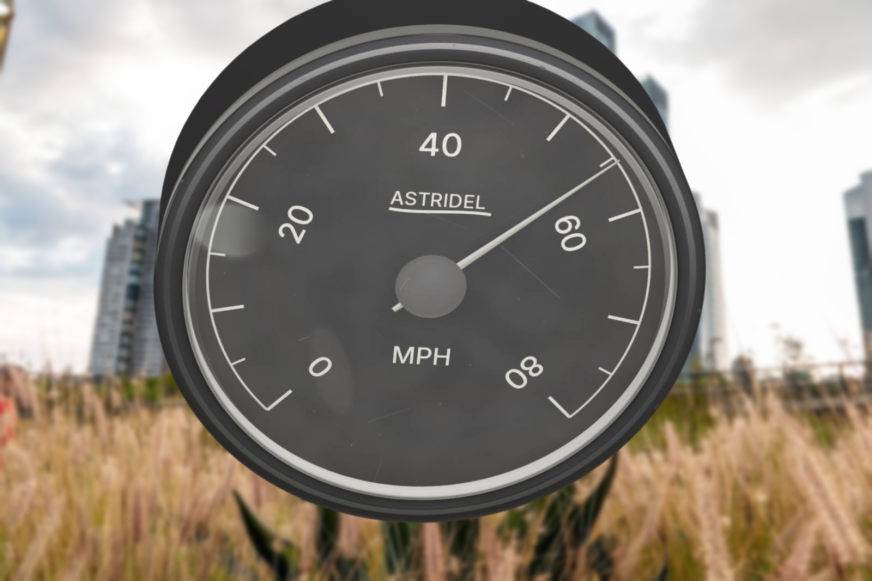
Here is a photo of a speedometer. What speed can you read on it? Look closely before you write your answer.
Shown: 55 mph
